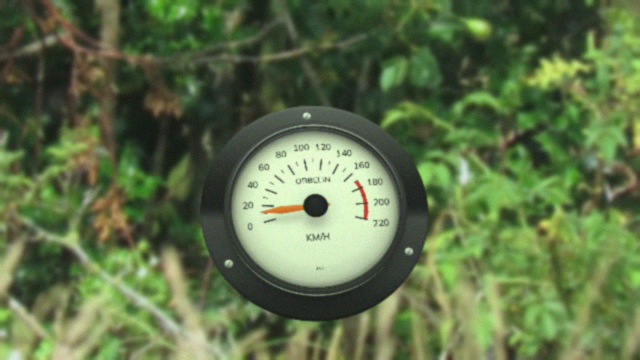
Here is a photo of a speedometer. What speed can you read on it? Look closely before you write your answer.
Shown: 10 km/h
